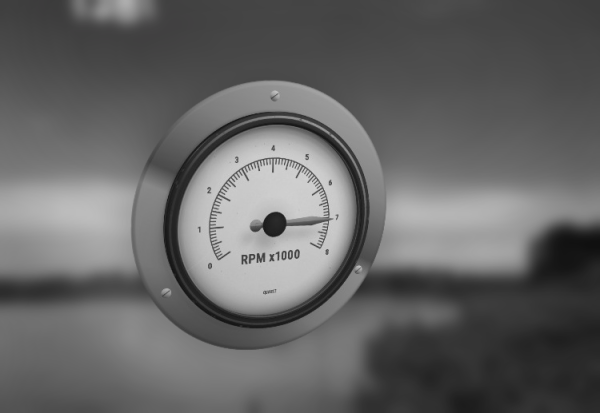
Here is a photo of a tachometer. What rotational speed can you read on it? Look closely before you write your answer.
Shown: 7000 rpm
